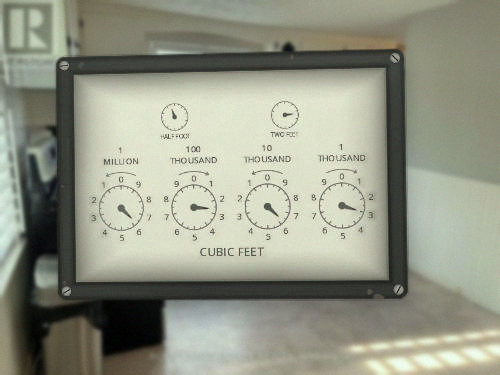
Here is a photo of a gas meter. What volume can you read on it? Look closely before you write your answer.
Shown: 626300 ft³
